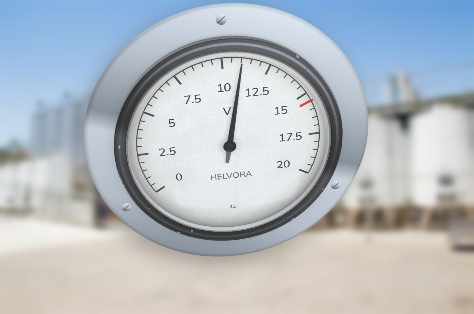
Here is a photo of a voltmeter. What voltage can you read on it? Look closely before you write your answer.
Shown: 11 V
